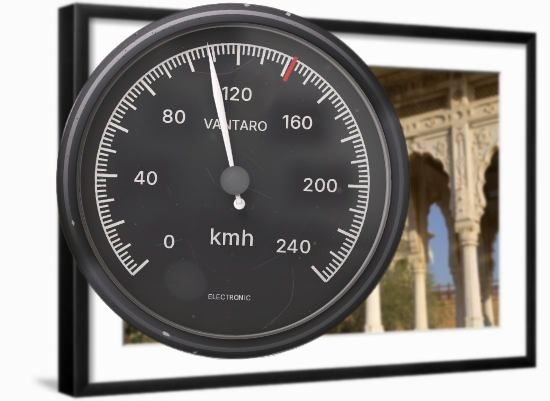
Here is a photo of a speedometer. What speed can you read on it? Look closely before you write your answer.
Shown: 108 km/h
